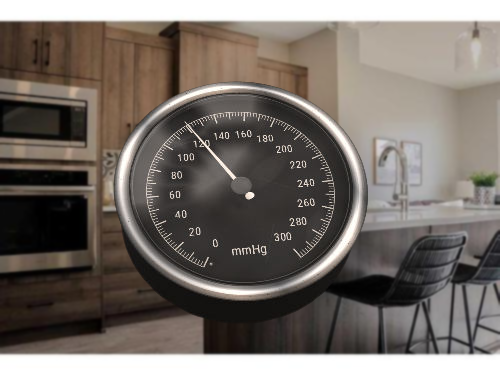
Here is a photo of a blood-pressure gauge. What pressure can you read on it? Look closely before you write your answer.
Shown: 120 mmHg
